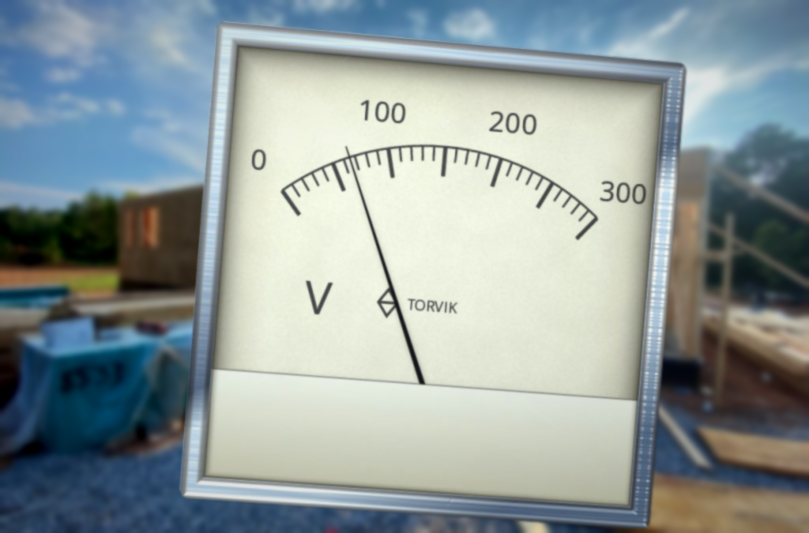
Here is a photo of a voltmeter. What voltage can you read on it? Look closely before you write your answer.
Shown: 65 V
